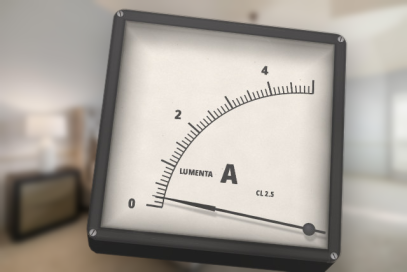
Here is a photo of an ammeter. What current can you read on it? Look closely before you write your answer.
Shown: 0.2 A
